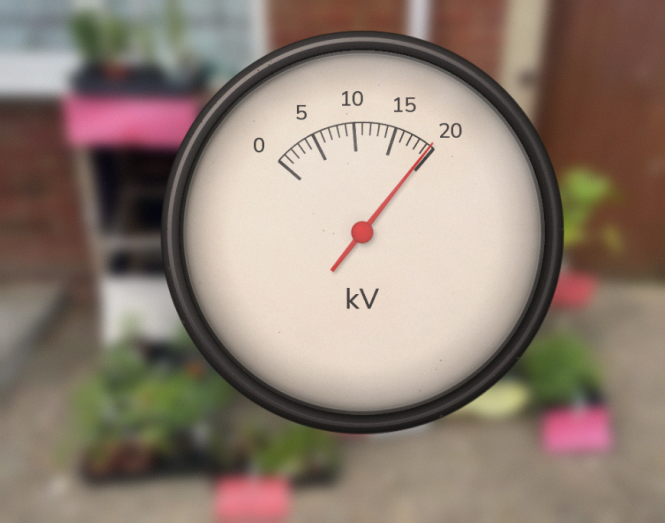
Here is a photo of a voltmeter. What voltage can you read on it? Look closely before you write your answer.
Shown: 19.5 kV
